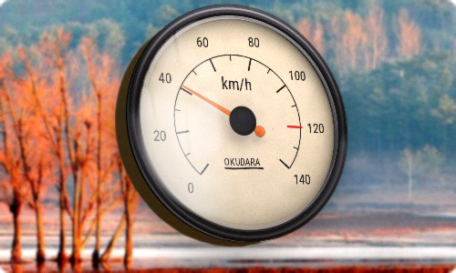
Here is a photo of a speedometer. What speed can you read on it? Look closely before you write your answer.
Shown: 40 km/h
